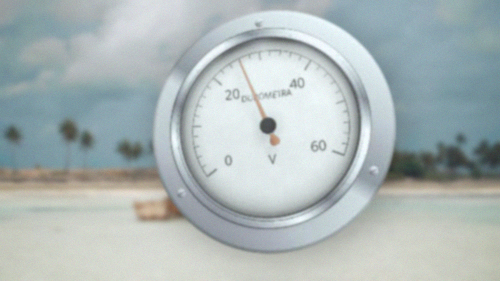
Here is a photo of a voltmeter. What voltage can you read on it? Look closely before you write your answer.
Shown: 26 V
